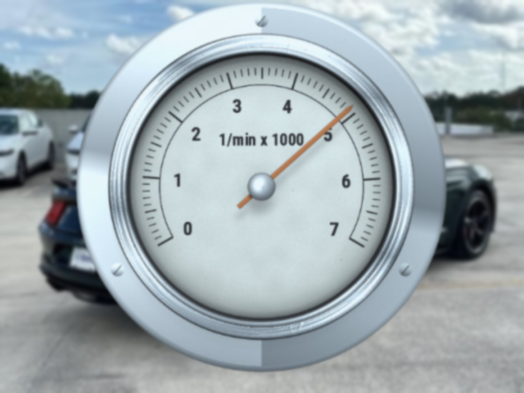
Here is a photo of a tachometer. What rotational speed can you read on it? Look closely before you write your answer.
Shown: 4900 rpm
